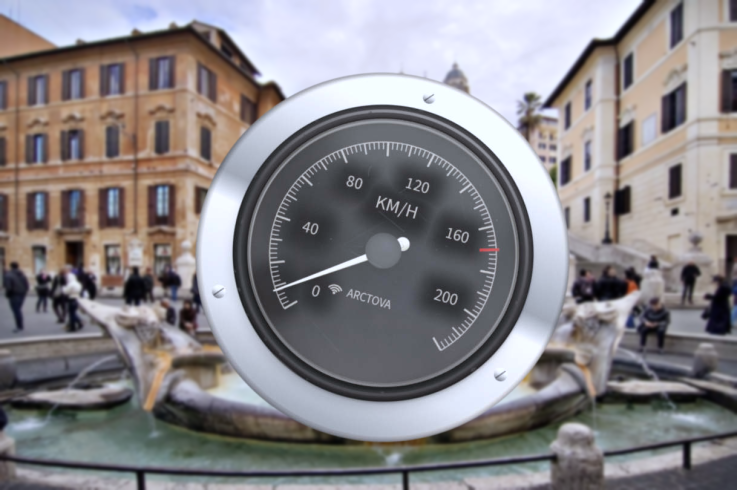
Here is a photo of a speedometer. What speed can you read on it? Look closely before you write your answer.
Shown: 8 km/h
